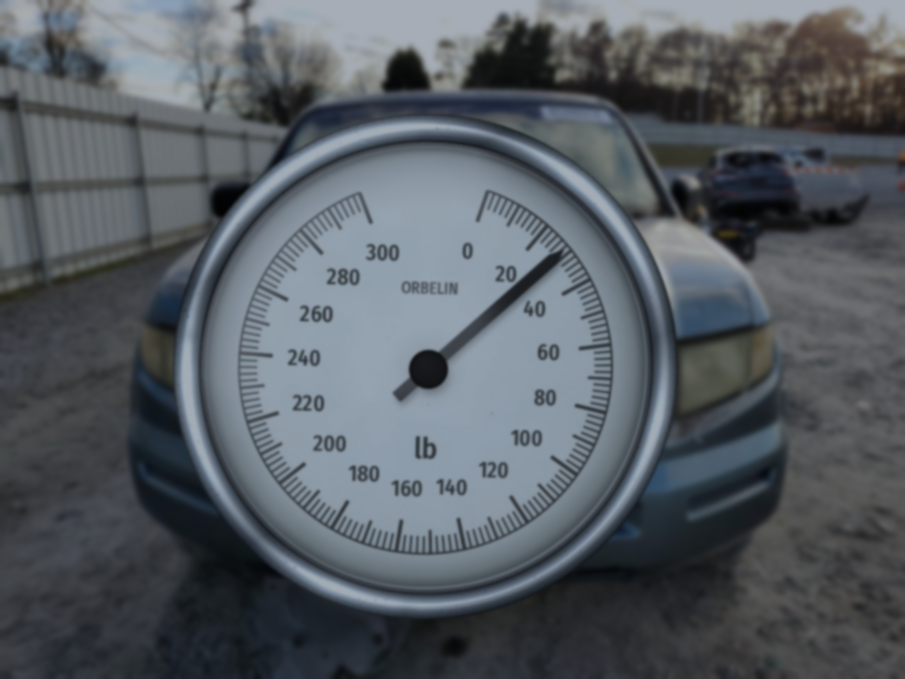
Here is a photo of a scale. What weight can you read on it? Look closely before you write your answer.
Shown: 28 lb
